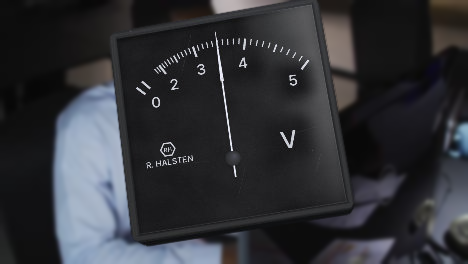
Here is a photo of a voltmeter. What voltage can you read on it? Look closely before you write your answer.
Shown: 3.5 V
